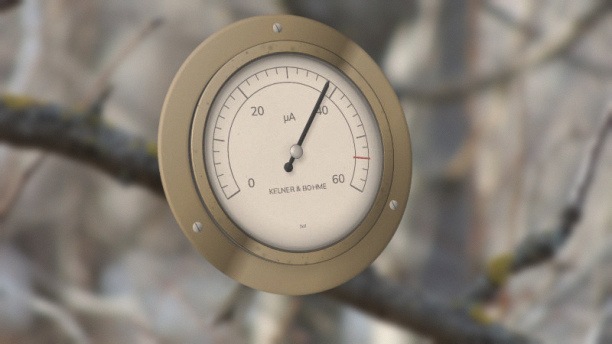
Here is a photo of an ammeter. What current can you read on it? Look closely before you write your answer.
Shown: 38 µA
